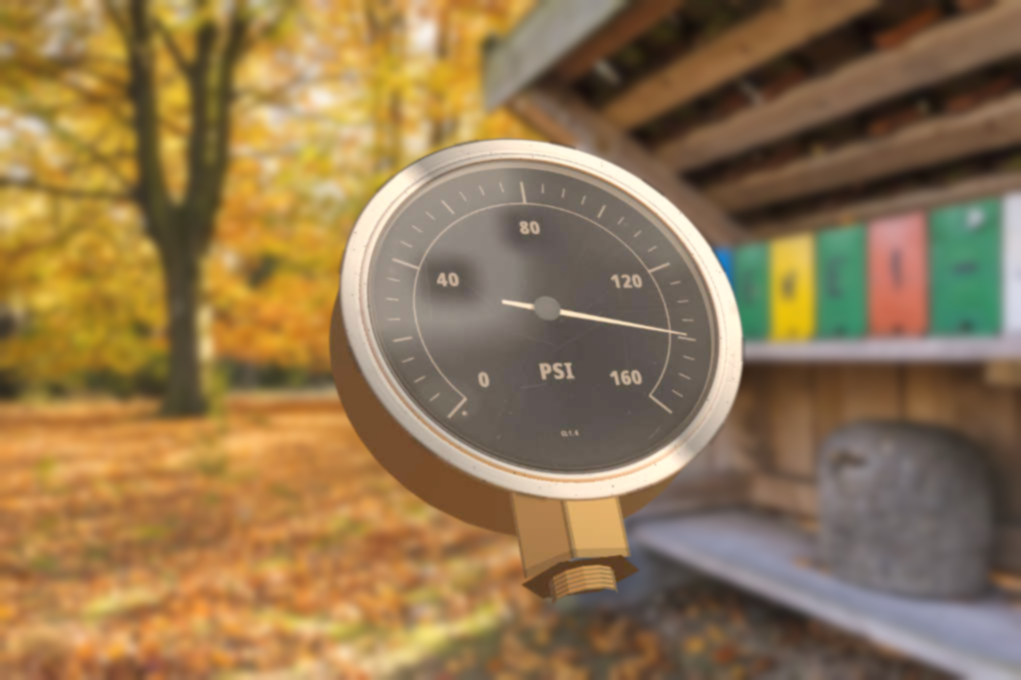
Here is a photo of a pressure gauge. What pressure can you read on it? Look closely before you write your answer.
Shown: 140 psi
